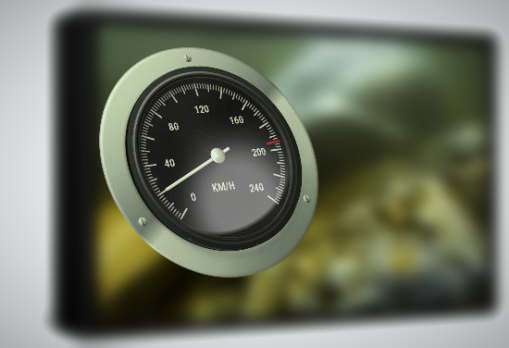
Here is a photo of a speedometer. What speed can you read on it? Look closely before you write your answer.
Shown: 20 km/h
